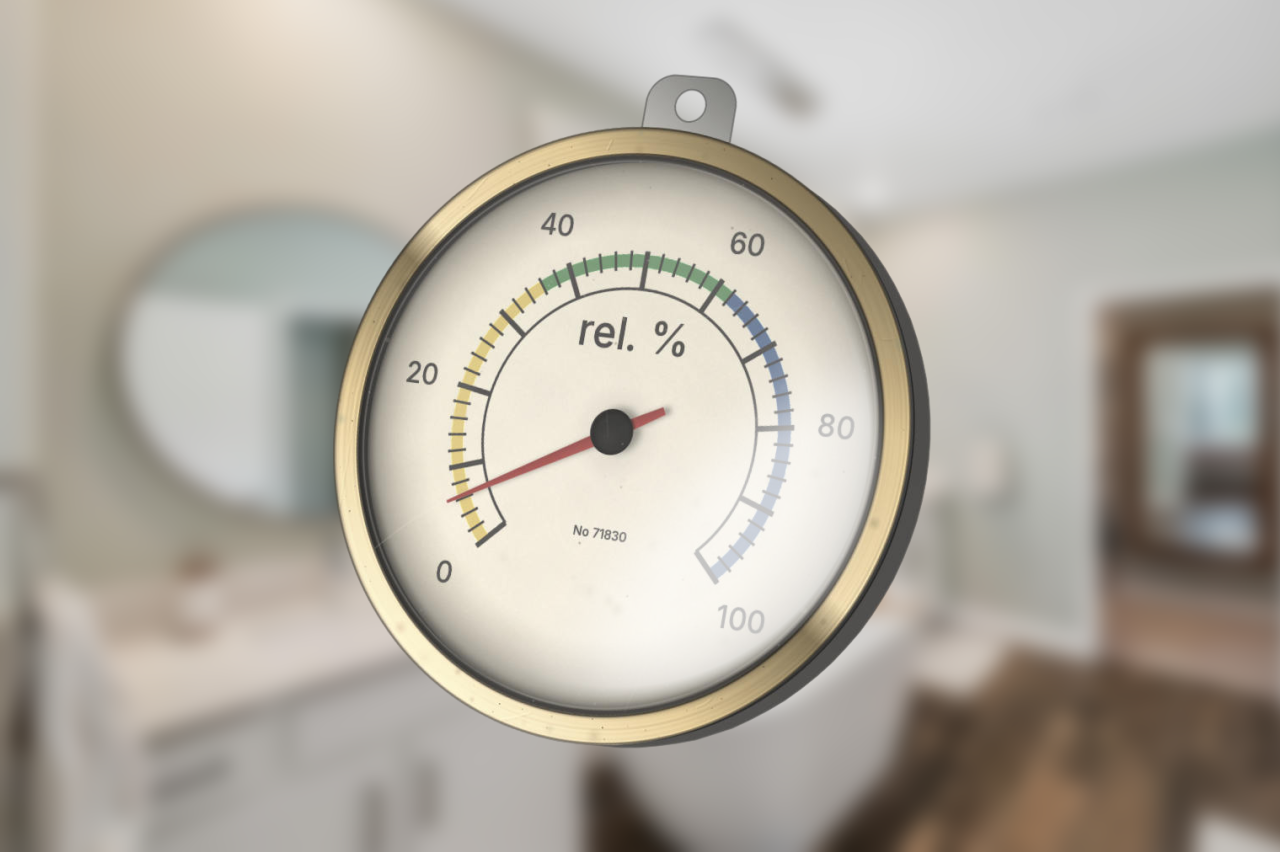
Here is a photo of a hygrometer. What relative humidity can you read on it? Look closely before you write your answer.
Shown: 6 %
